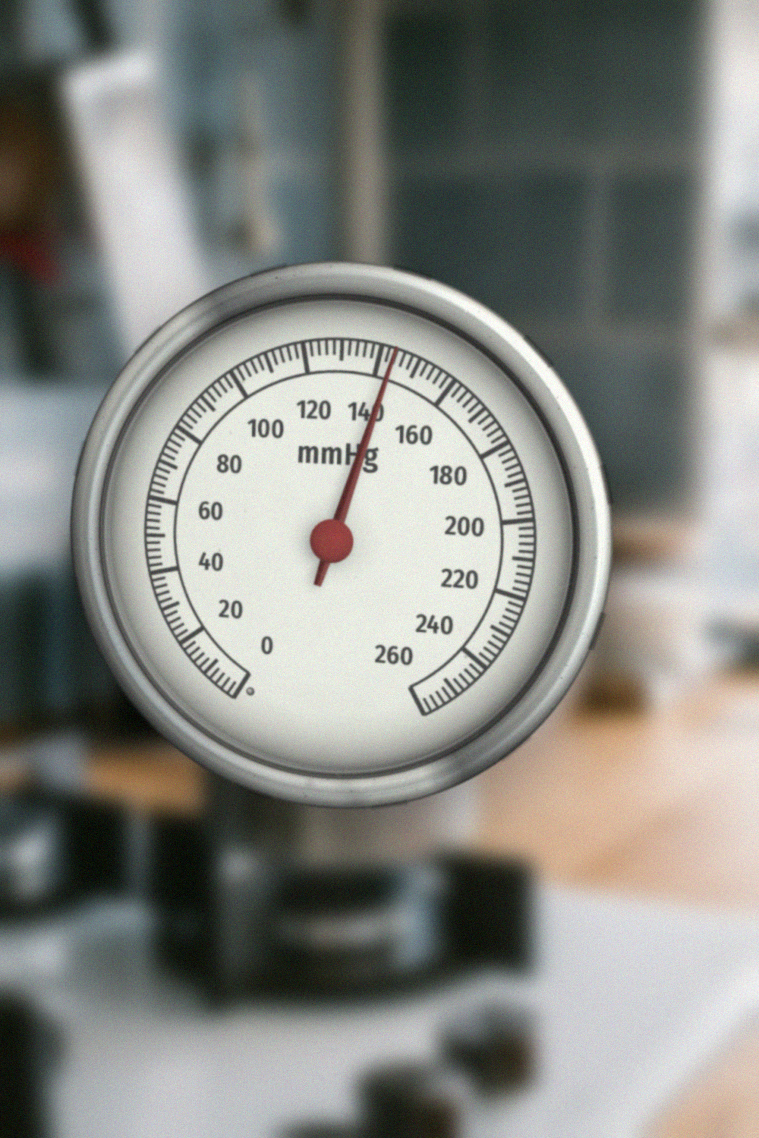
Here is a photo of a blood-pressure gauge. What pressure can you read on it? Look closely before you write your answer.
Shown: 144 mmHg
